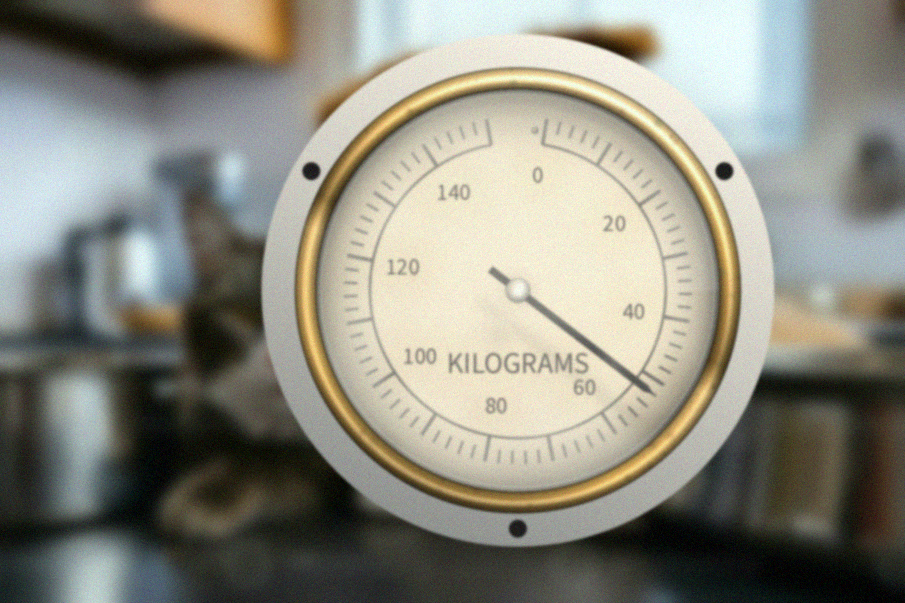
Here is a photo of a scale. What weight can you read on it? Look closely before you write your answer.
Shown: 52 kg
